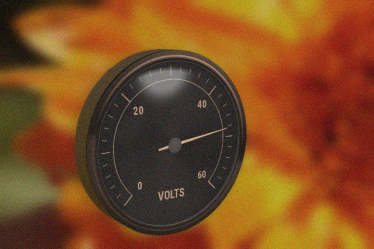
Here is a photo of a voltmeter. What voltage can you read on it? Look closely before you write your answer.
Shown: 48 V
